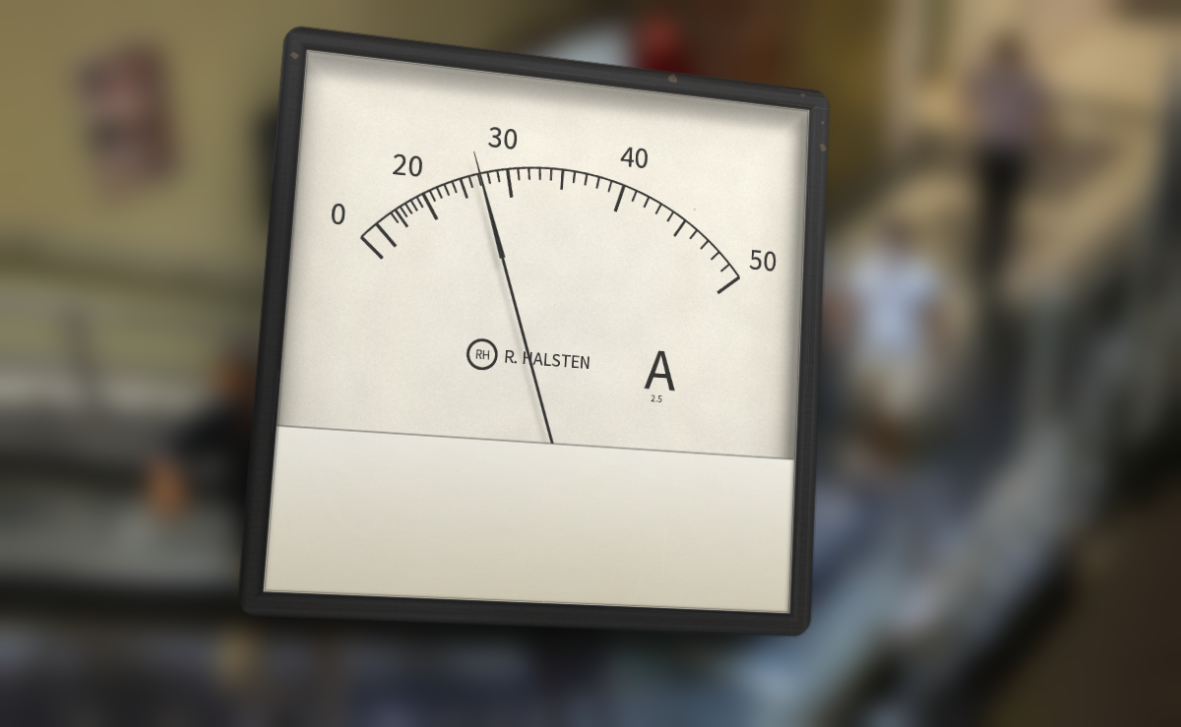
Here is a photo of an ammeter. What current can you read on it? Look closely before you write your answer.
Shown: 27 A
